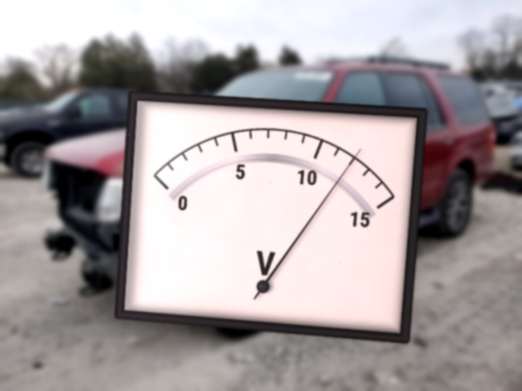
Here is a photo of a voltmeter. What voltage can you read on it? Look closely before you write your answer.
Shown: 12 V
